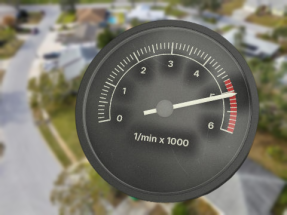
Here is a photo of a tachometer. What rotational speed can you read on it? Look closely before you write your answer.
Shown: 5100 rpm
